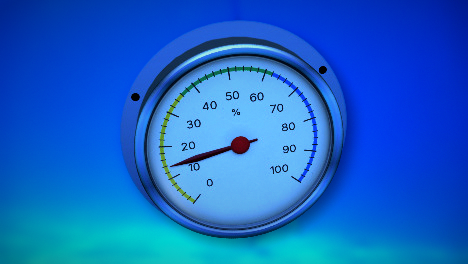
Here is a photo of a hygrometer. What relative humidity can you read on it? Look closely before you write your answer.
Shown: 14 %
